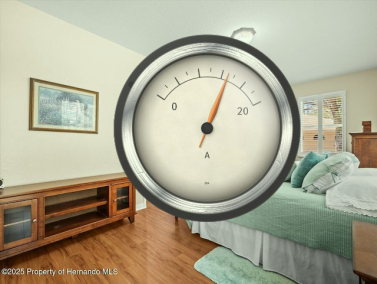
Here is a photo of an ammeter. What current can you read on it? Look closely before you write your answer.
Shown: 13 A
